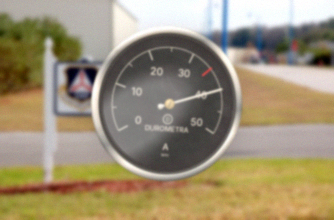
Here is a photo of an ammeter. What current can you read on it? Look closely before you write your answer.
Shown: 40 A
